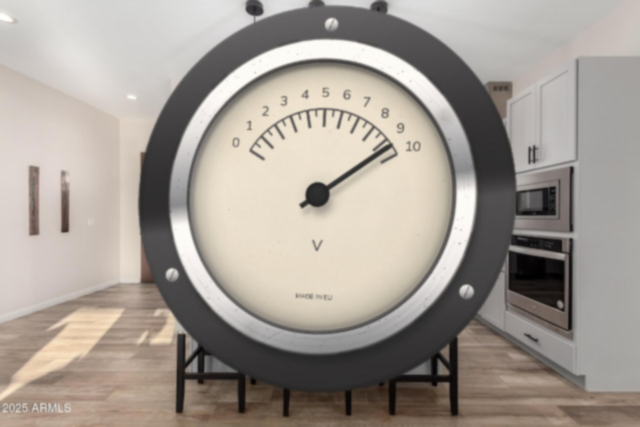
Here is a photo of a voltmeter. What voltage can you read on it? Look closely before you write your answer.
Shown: 9.5 V
